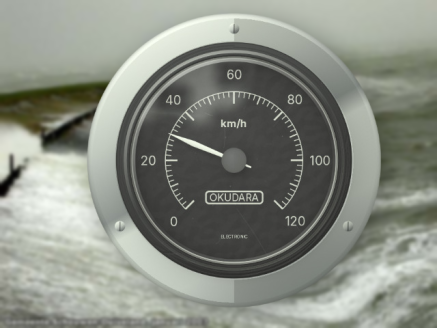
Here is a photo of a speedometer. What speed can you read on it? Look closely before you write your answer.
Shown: 30 km/h
